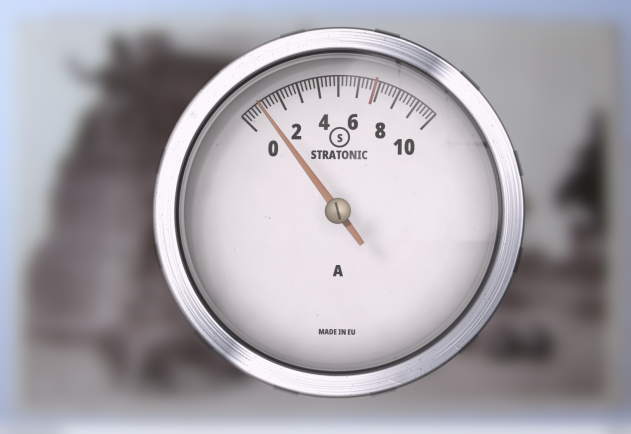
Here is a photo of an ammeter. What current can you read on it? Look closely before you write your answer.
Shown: 1 A
